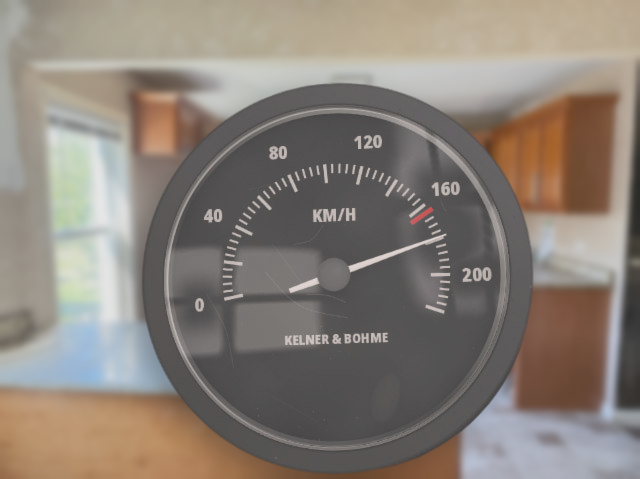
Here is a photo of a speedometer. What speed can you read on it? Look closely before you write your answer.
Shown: 180 km/h
